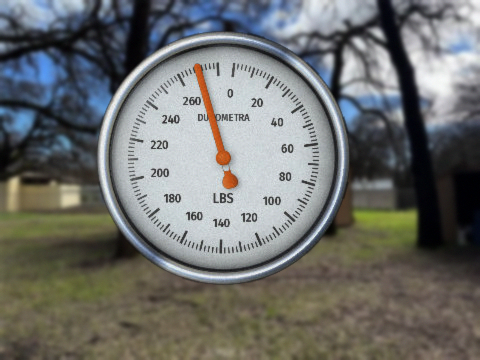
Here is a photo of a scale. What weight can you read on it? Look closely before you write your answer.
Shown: 270 lb
